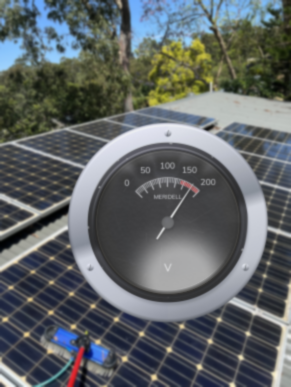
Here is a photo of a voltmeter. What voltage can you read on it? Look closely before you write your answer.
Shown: 175 V
